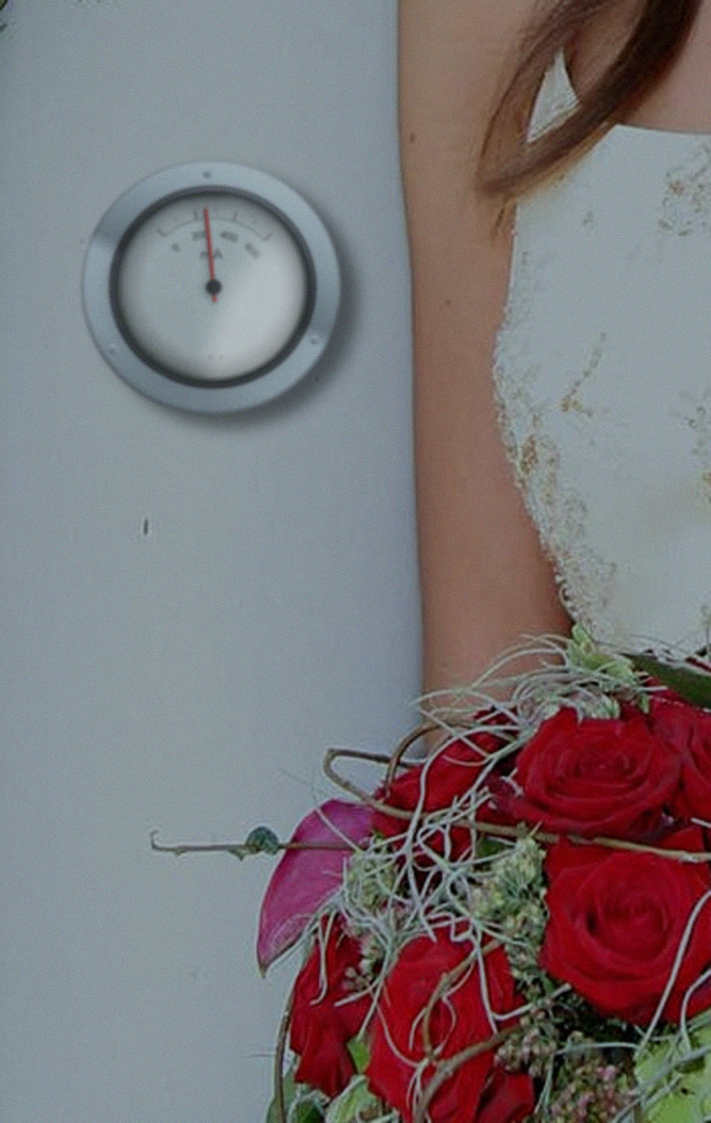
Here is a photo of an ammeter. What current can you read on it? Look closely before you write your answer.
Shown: 250 mA
